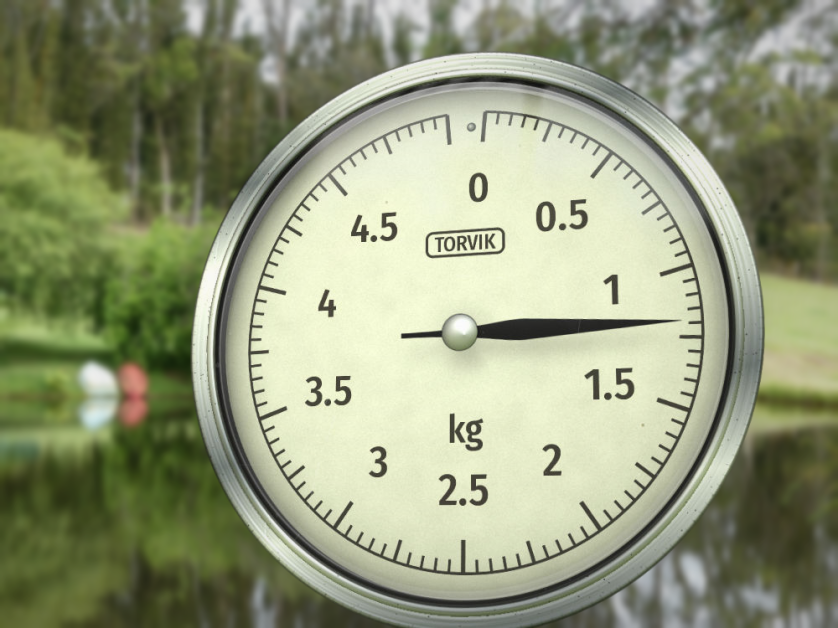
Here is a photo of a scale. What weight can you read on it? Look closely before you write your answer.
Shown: 1.2 kg
